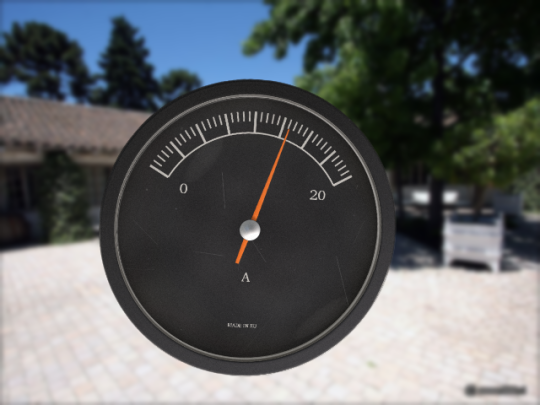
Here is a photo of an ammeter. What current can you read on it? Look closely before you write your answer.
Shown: 13 A
